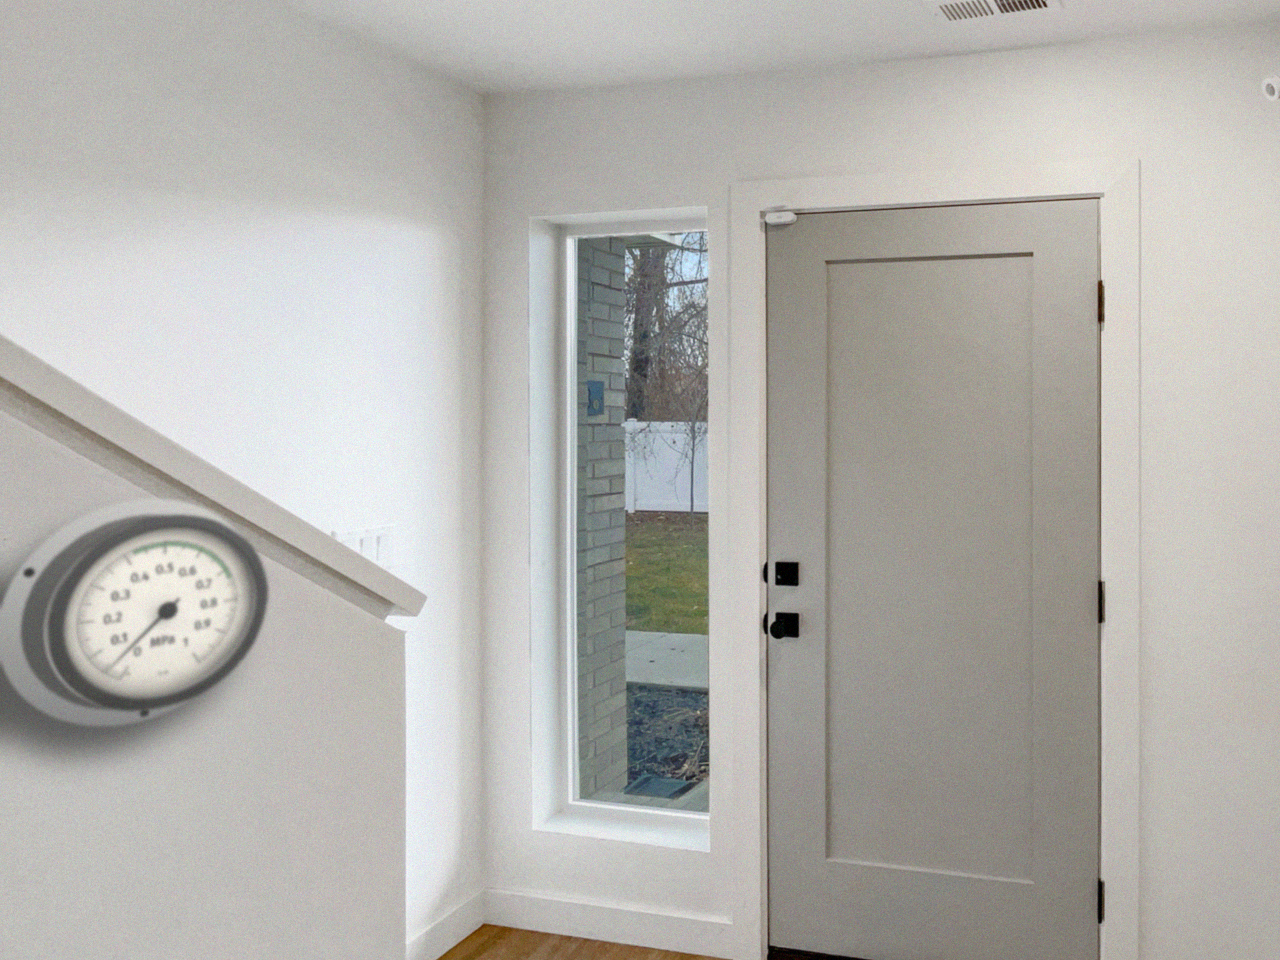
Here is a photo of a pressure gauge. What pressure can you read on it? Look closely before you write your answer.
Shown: 0.05 MPa
